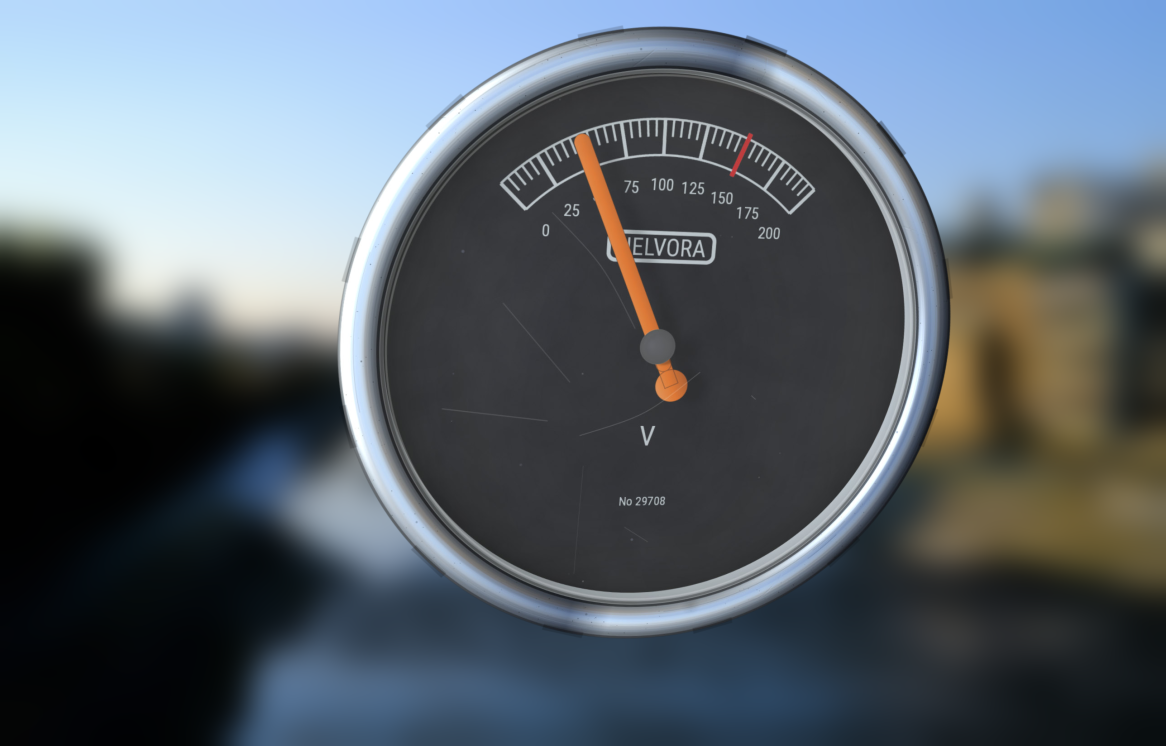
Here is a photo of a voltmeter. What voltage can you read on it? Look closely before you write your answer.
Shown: 50 V
